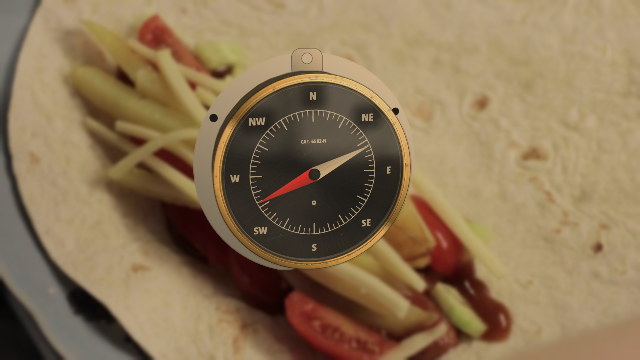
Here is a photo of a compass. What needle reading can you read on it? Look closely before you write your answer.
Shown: 245 °
